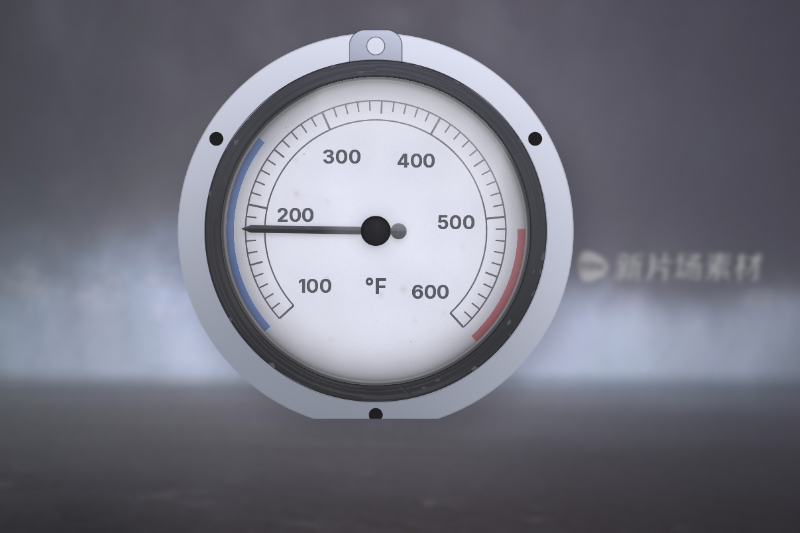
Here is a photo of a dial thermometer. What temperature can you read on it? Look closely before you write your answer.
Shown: 180 °F
